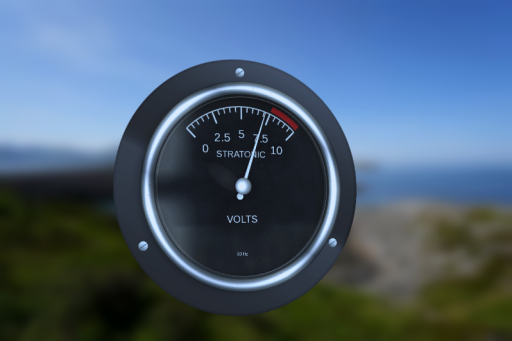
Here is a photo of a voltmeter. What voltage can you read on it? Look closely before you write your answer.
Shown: 7 V
